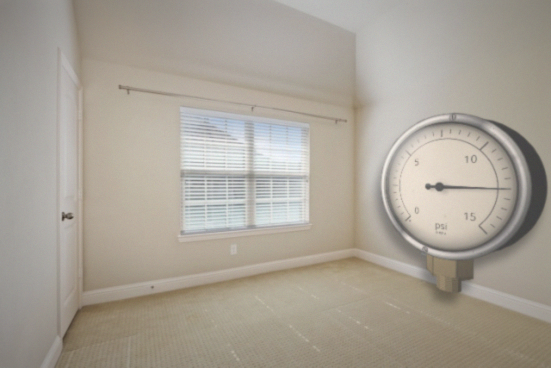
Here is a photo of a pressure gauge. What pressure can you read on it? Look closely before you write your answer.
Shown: 12.5 psi
